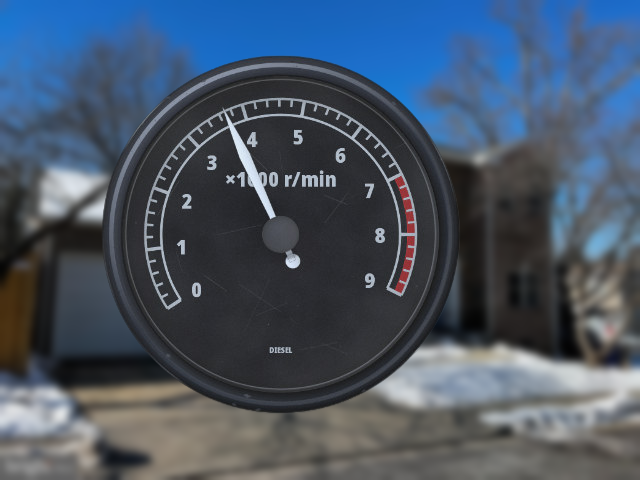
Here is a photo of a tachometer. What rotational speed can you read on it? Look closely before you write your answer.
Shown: 3700 rpm
